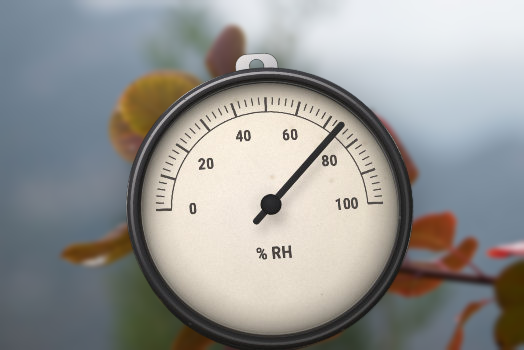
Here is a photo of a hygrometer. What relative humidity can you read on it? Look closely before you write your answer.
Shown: 74 %
